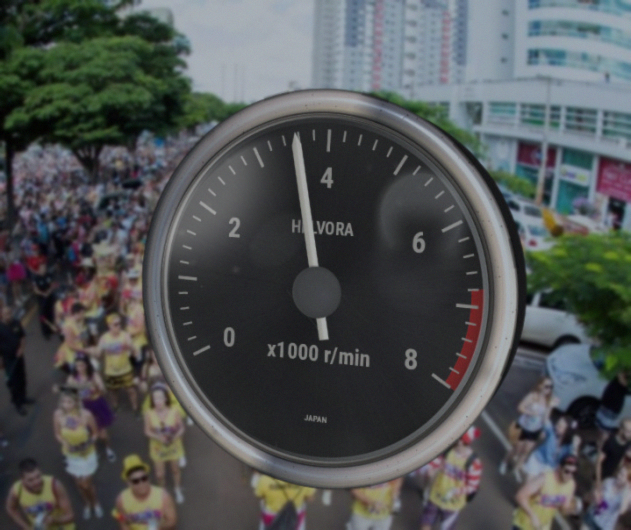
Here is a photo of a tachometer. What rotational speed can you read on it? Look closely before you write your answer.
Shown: 3600 rpm
